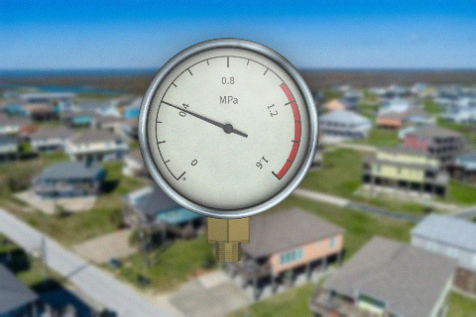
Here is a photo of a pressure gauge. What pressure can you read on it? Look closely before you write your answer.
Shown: 0.4 MPa
